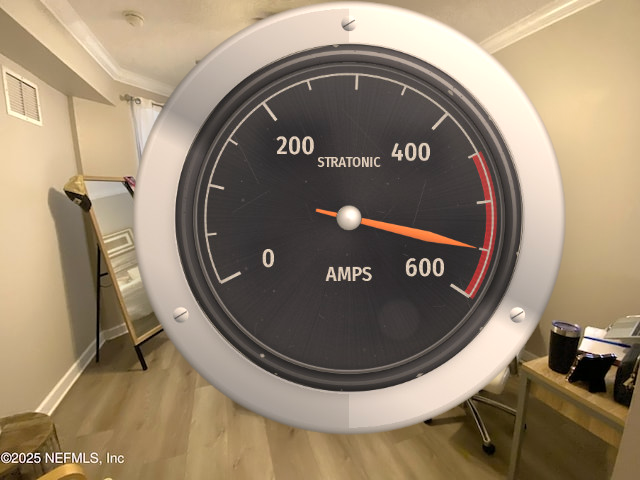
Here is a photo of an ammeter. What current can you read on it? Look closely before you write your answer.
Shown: 550 A
